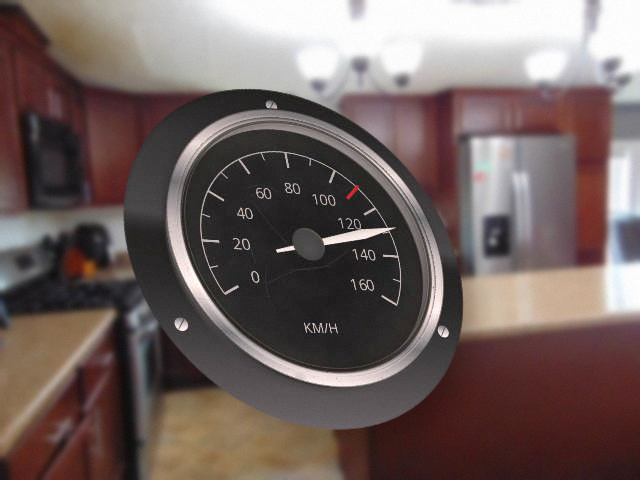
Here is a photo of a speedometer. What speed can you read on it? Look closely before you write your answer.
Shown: 130 km/h
